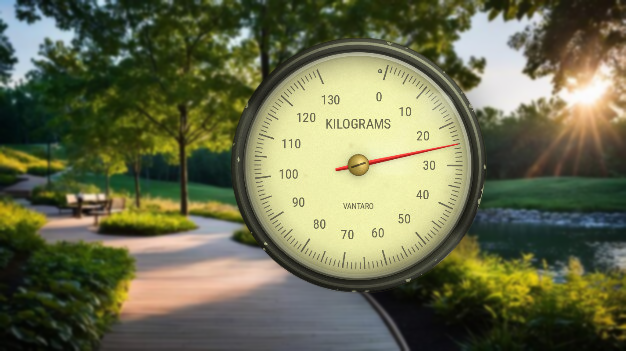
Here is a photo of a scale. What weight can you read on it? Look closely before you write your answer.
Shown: 25 kg
